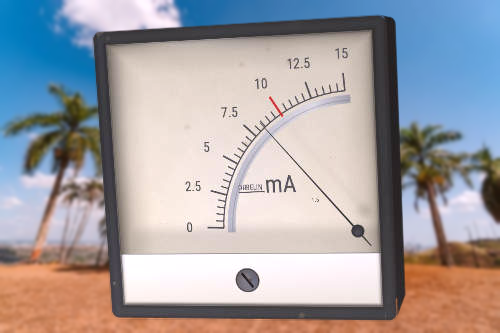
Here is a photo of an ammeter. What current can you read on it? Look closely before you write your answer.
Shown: 8.5 mA
